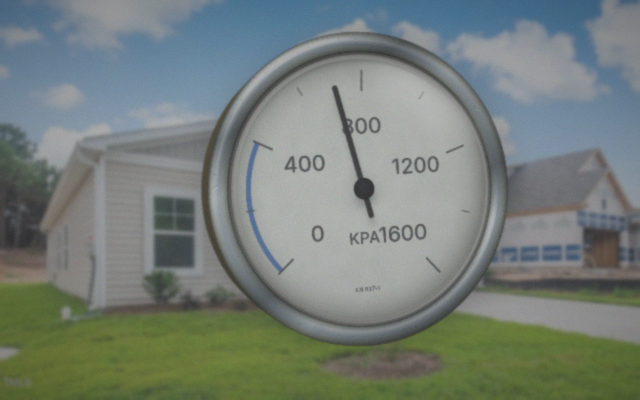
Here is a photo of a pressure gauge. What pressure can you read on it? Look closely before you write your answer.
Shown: 700 kPa
